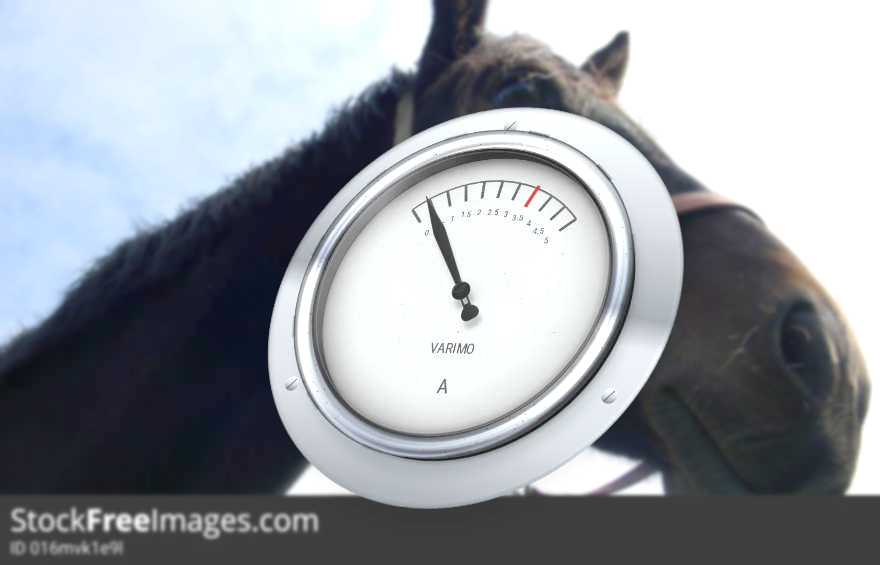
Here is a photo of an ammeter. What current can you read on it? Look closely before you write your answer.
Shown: 0.5 A
